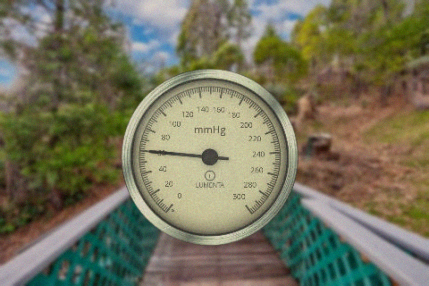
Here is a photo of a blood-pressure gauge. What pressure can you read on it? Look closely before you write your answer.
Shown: 60 mmHg
